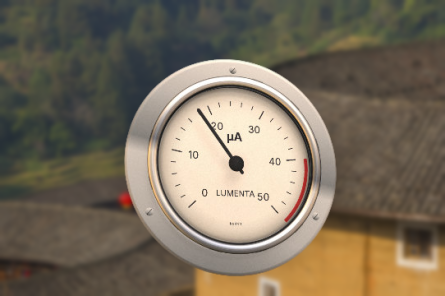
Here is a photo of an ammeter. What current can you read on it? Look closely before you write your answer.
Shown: 18 µA
